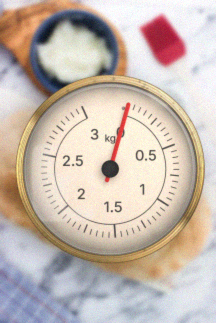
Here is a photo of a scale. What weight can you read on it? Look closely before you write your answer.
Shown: 0 kg
